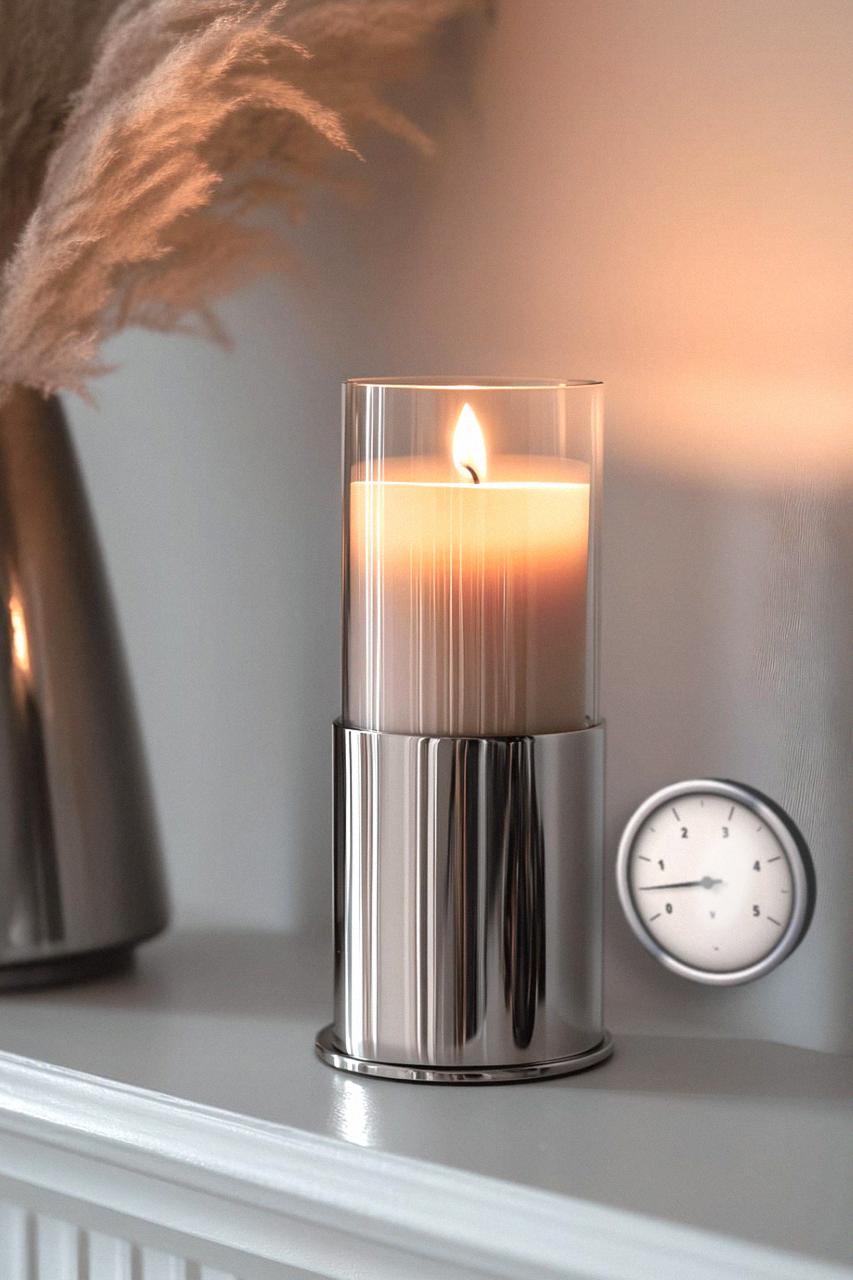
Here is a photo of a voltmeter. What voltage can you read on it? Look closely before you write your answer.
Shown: 0.5 V
